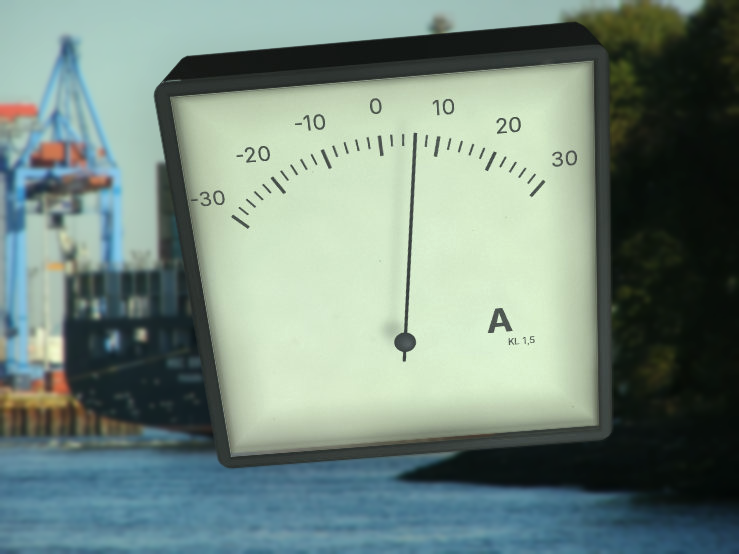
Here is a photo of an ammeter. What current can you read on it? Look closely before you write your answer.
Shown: 6 A
